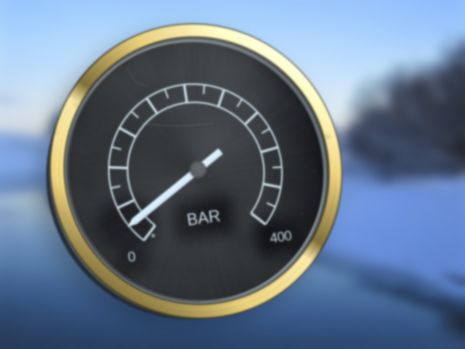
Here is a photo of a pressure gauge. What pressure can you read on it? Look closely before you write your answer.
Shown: 20 bar
